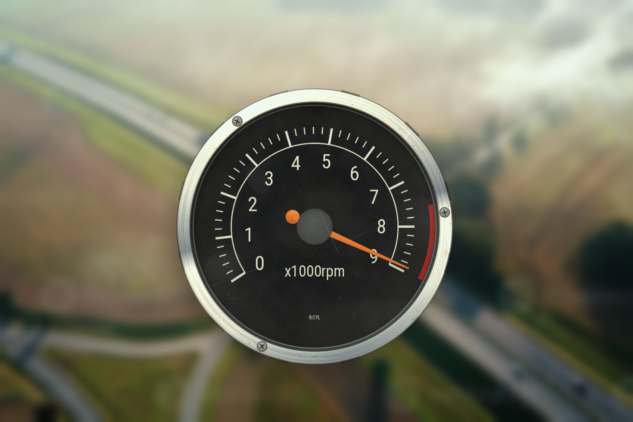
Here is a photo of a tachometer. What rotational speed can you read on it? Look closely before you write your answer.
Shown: 8900 rpm
